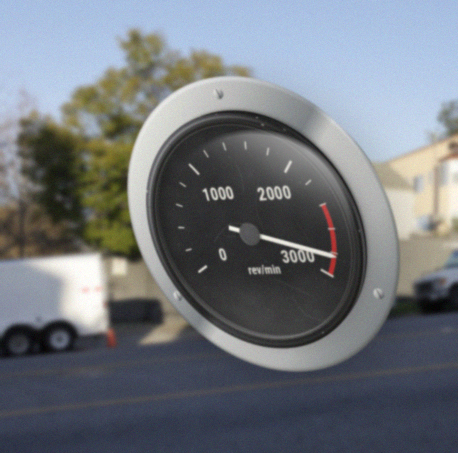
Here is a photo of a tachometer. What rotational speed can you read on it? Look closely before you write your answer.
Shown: 2800 rpm
